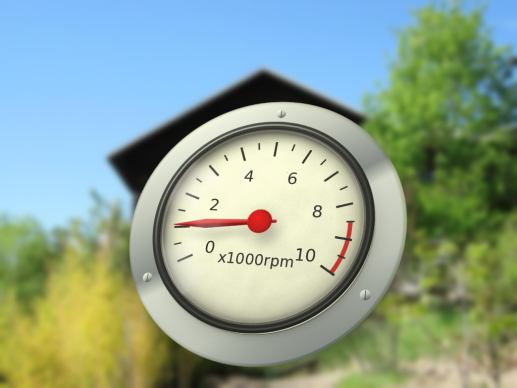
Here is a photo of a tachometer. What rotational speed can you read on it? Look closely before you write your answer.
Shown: 1000 rpm
